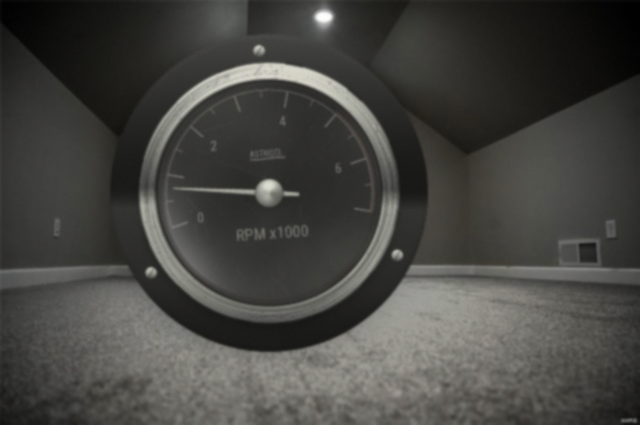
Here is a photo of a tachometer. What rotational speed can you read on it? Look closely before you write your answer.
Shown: 750 rpm
